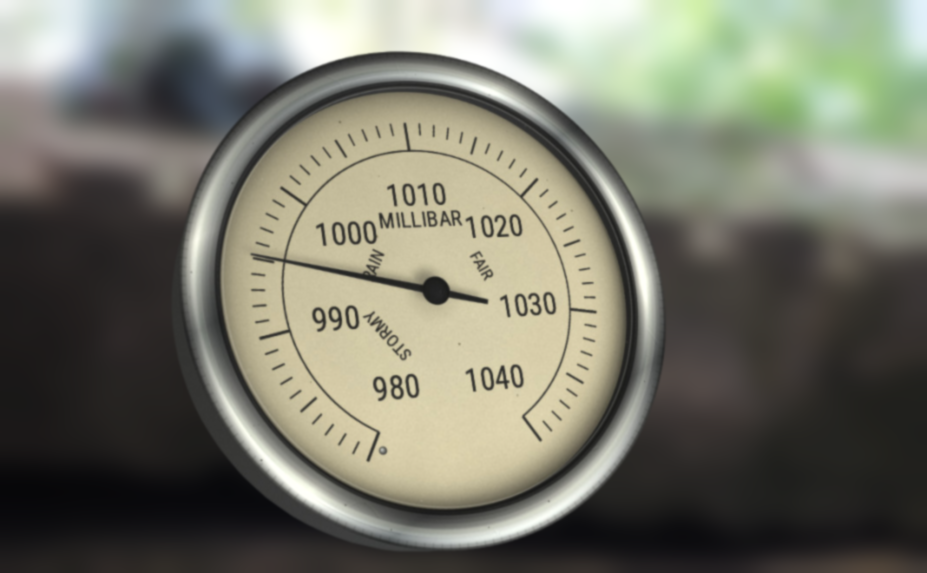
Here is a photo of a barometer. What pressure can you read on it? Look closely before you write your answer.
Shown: 995 mbar
